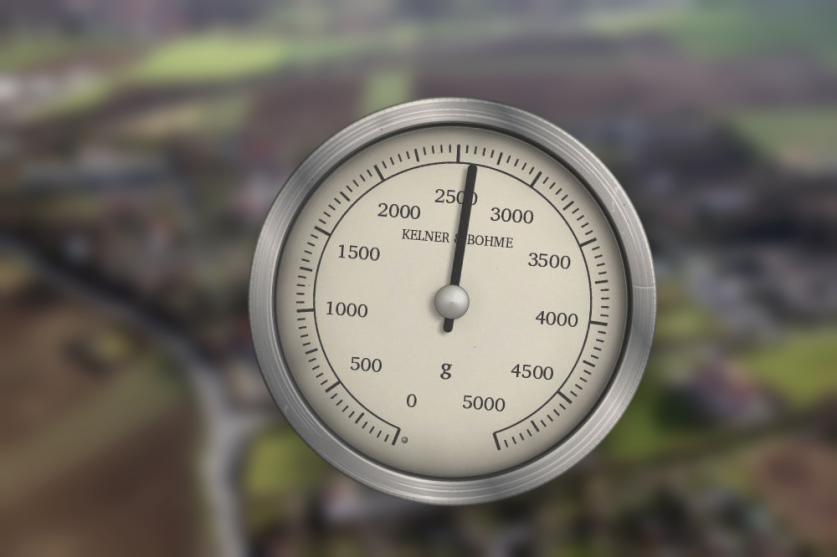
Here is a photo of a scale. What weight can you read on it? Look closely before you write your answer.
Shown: 2600 g
